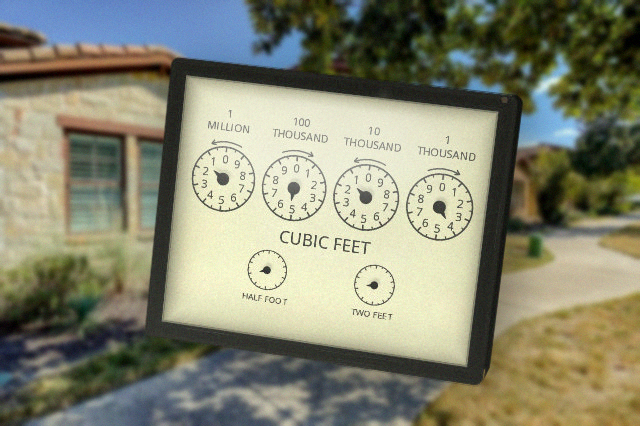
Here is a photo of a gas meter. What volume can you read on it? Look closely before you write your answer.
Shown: 151400 ft³
